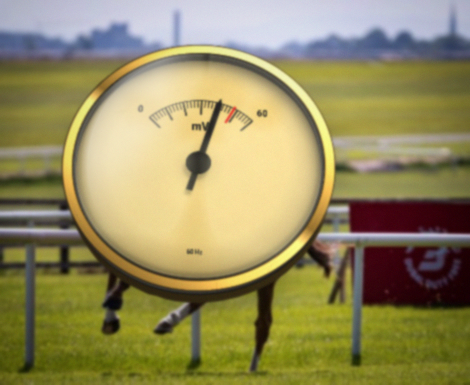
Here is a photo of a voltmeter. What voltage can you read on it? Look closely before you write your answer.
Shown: 40 mV
